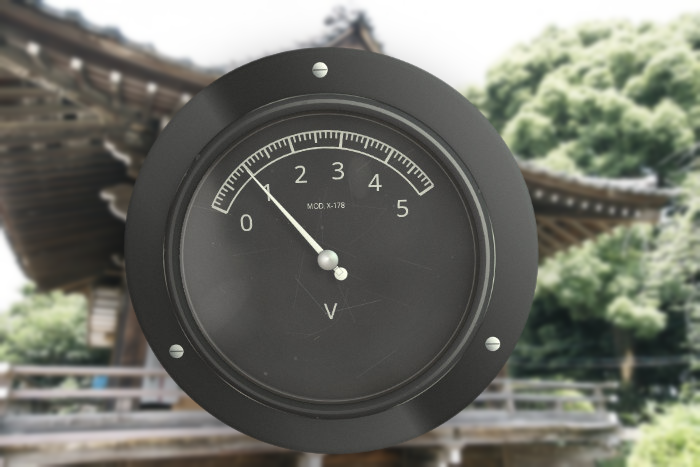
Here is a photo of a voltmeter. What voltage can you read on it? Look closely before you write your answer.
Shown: 1 V
